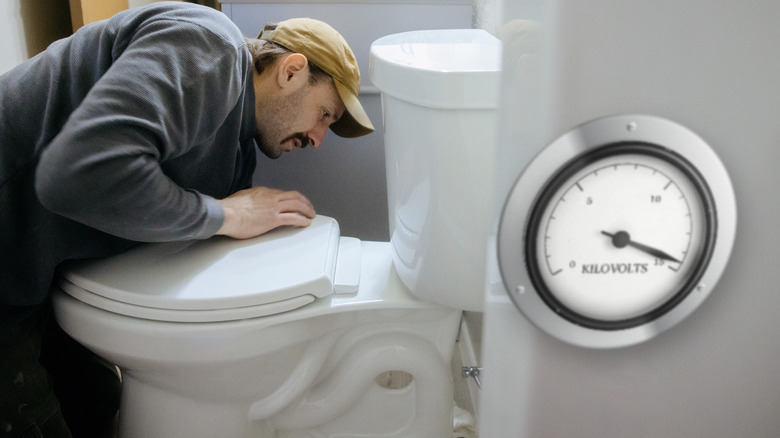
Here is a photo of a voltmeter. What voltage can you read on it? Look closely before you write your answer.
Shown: 14.5 kV
